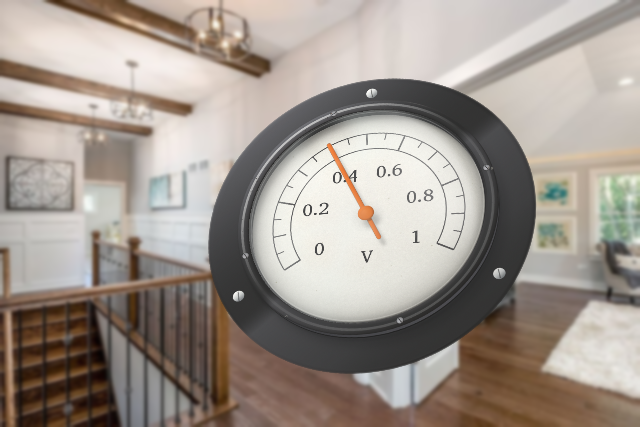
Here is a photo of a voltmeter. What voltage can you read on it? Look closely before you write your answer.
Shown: 0.4 V
